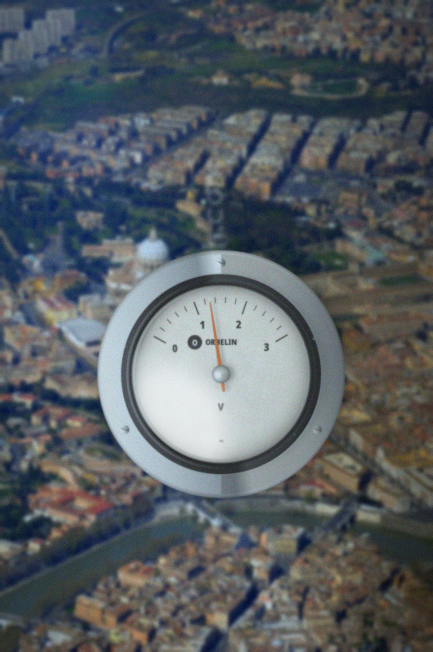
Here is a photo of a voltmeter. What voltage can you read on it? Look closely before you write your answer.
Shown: 1.3 V
